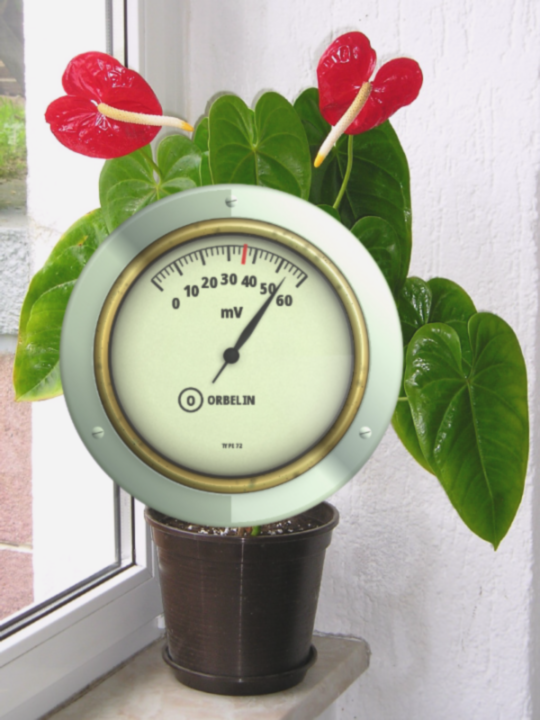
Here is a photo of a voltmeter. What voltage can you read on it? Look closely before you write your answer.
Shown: 54 mV
